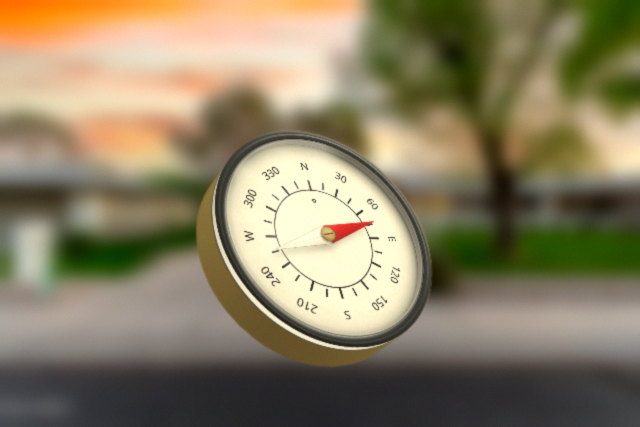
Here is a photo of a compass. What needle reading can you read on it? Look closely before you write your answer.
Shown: 75 °
